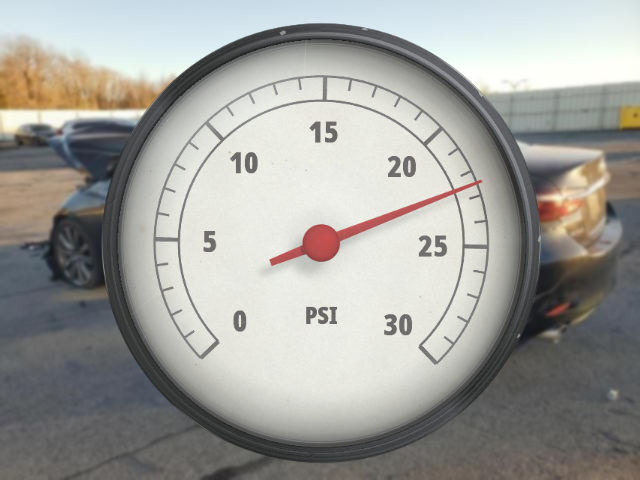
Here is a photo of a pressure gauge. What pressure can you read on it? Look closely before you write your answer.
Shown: 22.5 psi
